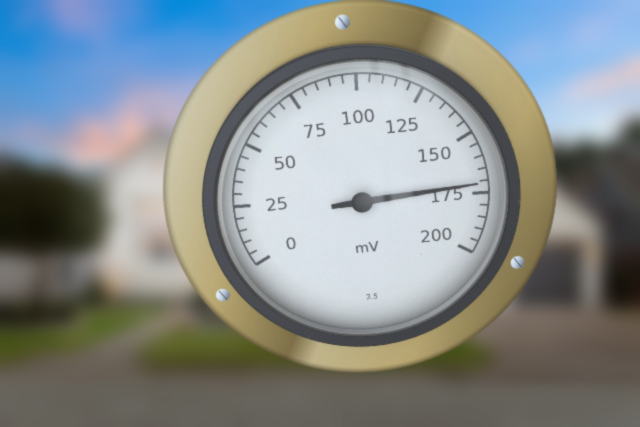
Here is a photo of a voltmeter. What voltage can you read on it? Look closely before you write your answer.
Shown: 170 mV
